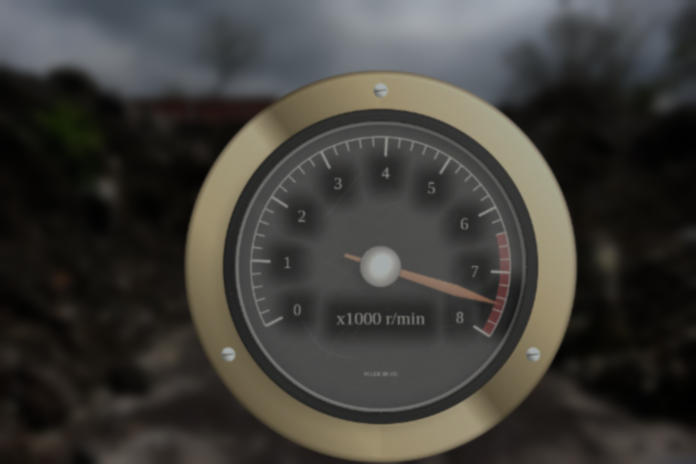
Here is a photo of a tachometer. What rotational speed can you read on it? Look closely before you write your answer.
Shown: 7500 rpm
